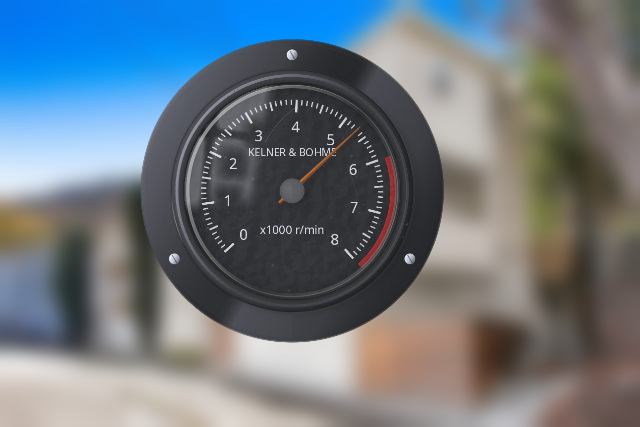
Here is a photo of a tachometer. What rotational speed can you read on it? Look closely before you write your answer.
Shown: 5300 rpm
